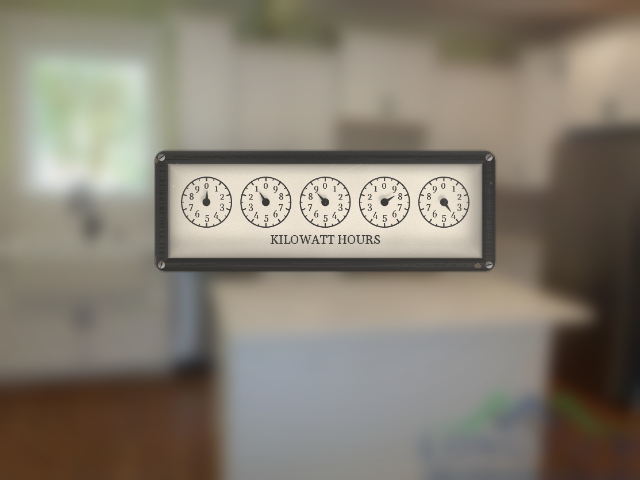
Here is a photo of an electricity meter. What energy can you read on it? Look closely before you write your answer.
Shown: 884 kWh
